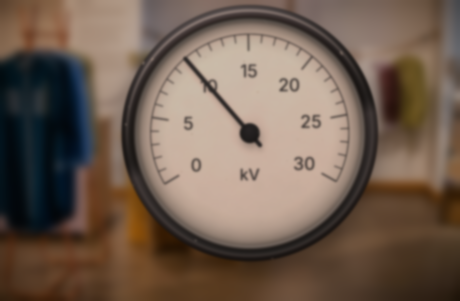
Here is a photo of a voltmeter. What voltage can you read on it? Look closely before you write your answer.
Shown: 10 kV
